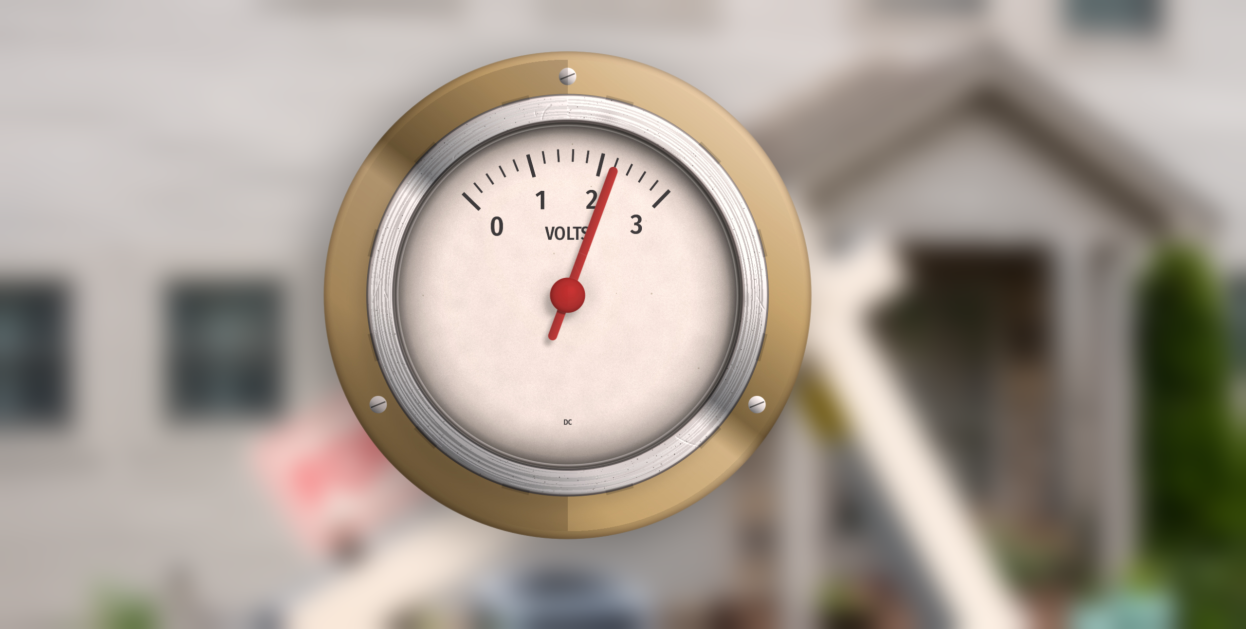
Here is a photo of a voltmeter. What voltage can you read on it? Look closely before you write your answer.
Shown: 2.2 V
